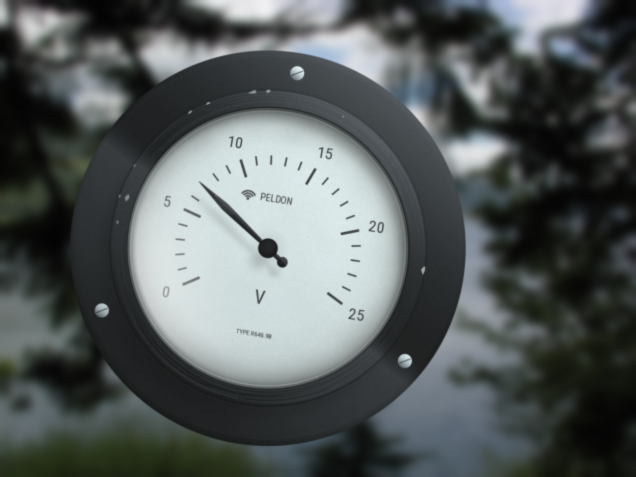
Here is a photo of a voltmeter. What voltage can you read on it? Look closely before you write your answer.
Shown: 7 V
